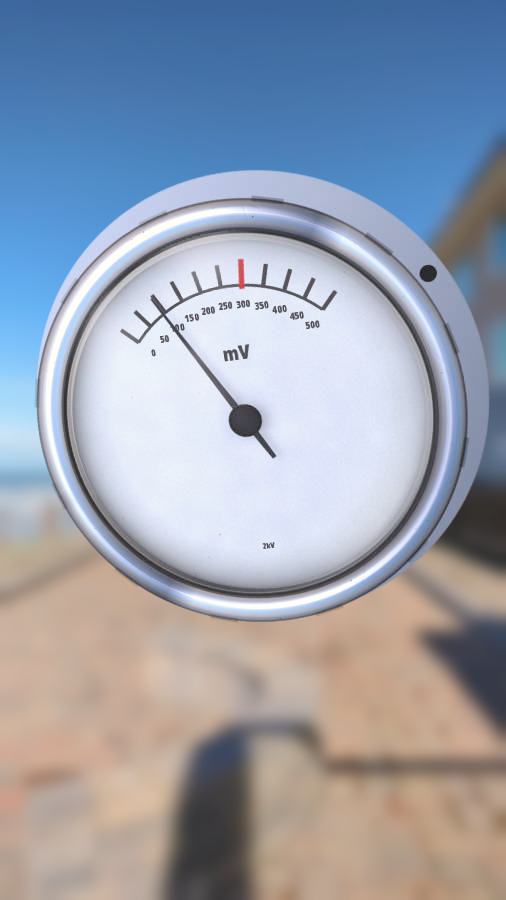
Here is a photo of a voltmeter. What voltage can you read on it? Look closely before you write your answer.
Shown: 100 mV
